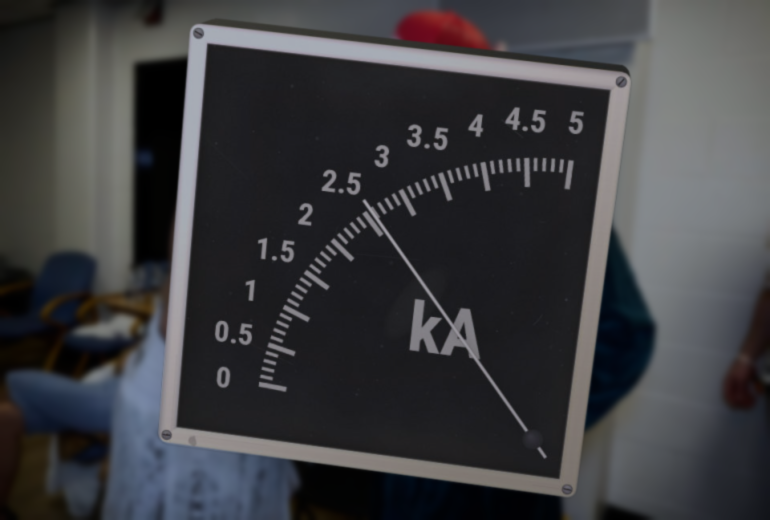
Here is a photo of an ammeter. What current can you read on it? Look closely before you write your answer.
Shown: 2.6 kA
